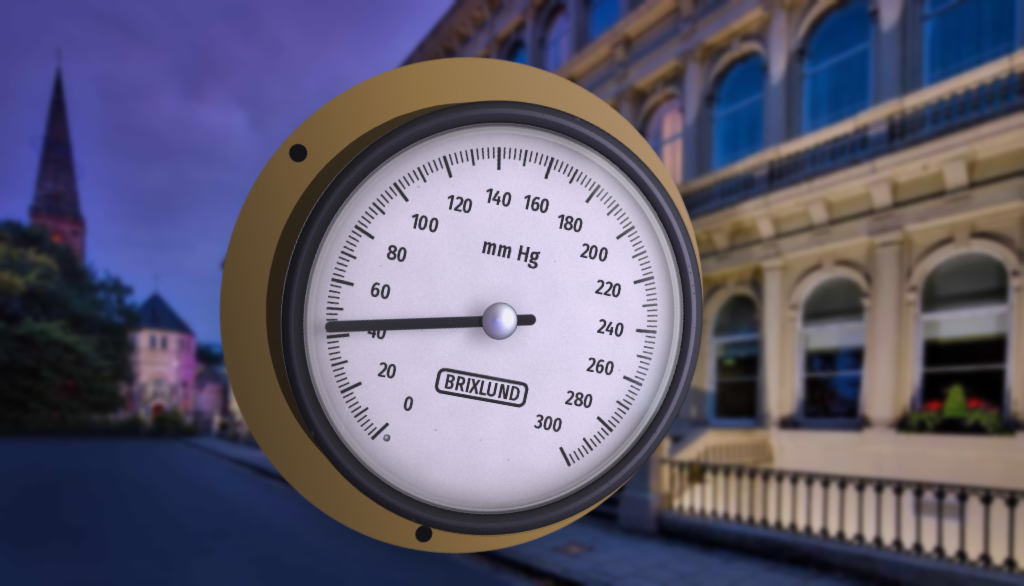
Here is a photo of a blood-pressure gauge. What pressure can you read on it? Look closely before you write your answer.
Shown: 44 mmHg
